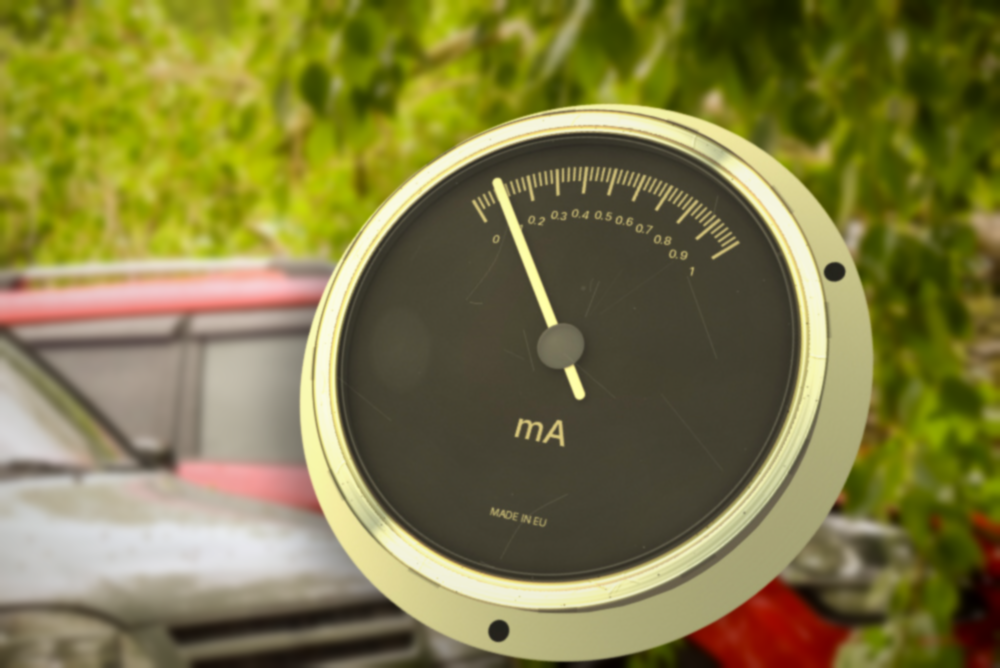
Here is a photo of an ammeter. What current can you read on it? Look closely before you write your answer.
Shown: 0.1 mA
